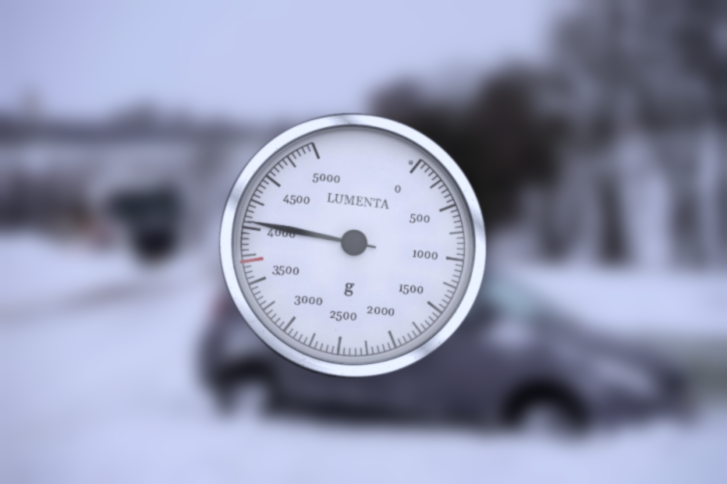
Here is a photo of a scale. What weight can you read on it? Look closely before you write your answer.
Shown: 4050 g
